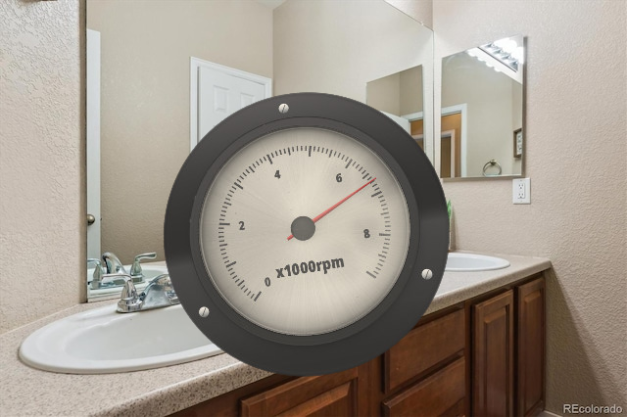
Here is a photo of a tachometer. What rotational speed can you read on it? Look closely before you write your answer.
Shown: 6700 rpm
